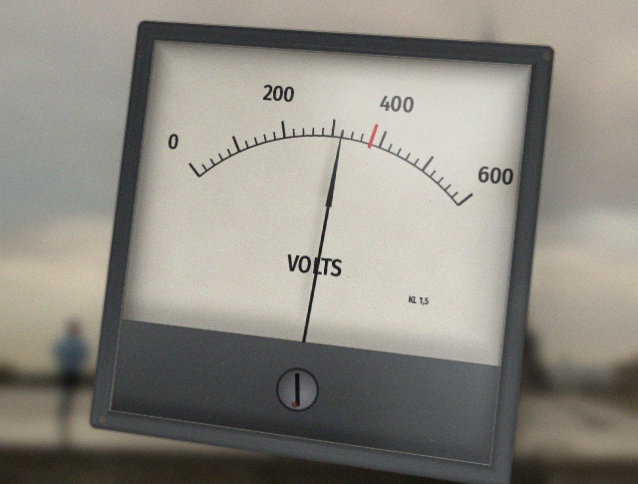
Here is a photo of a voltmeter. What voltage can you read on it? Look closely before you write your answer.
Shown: 320 V
